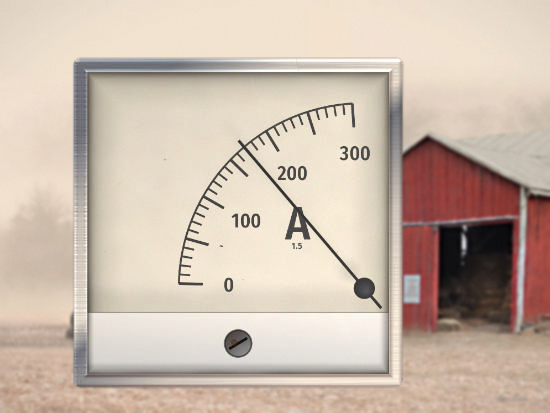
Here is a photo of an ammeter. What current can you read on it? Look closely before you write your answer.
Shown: 170 A
